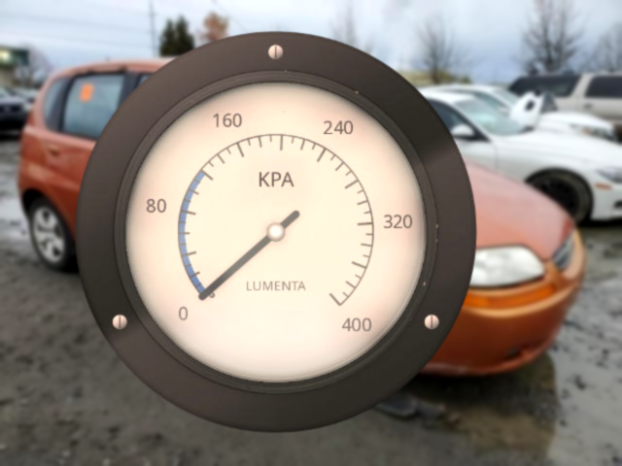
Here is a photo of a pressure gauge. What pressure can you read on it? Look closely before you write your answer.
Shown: 0 kPa
